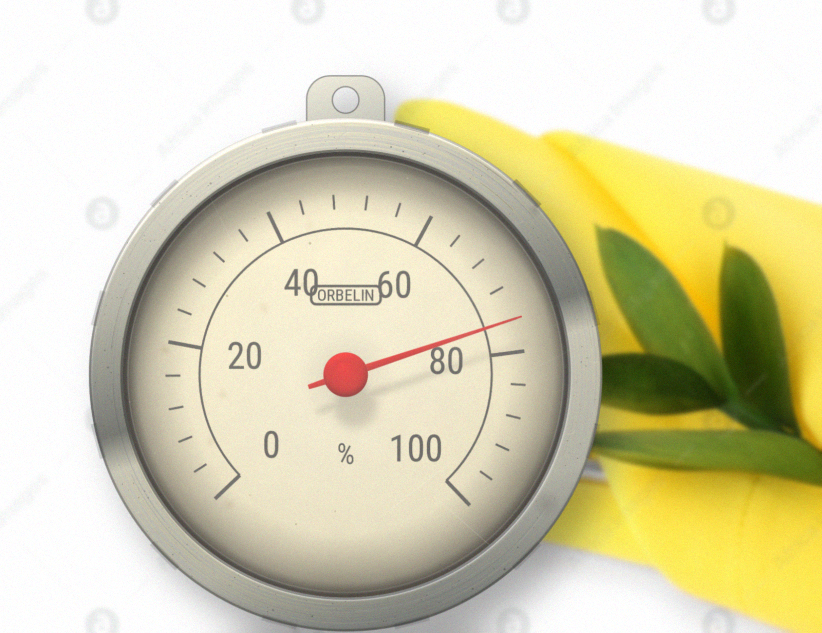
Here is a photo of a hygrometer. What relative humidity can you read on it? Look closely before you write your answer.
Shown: 76 %
